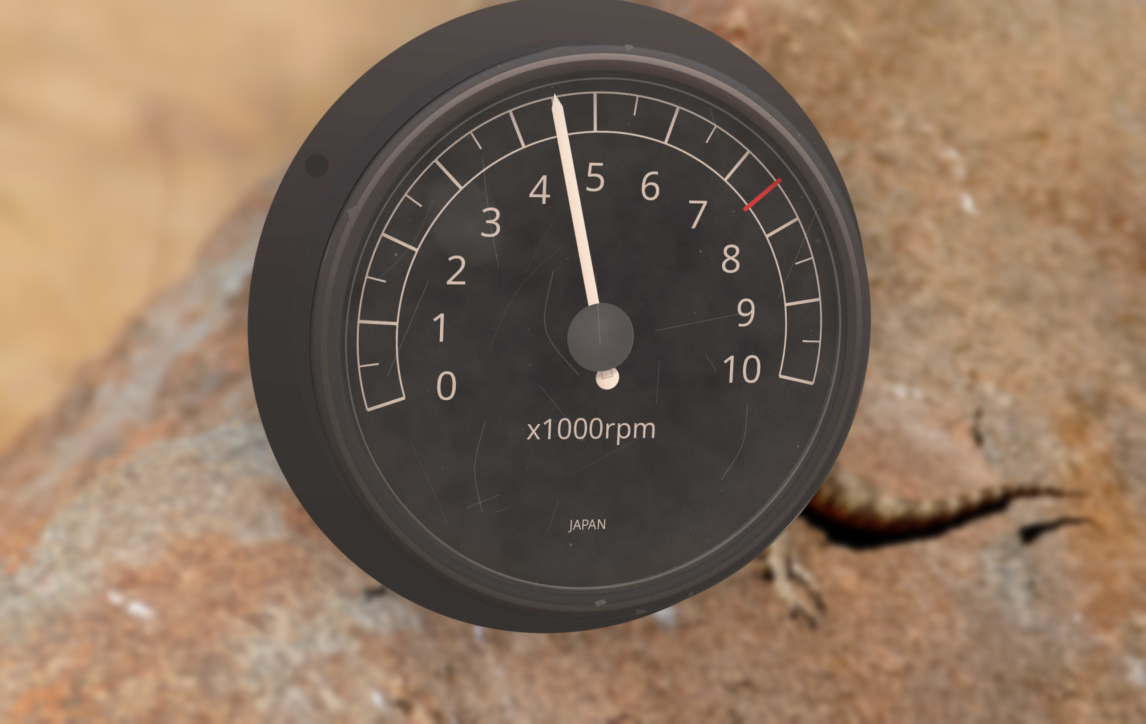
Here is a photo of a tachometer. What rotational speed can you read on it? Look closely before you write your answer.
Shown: 4500 rpm
